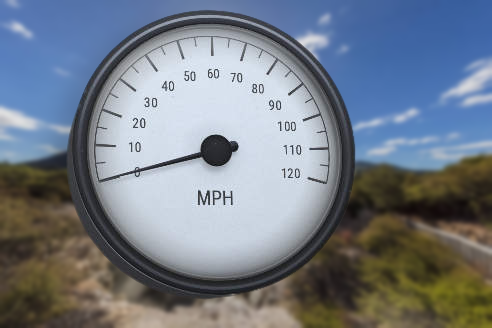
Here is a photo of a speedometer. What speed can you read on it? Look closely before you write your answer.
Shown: 0 mph
